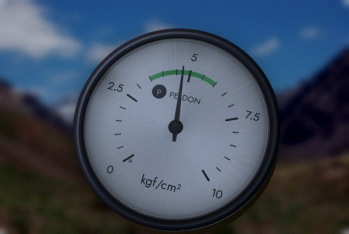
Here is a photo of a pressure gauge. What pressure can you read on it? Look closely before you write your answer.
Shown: 4.75 kg/cm²
